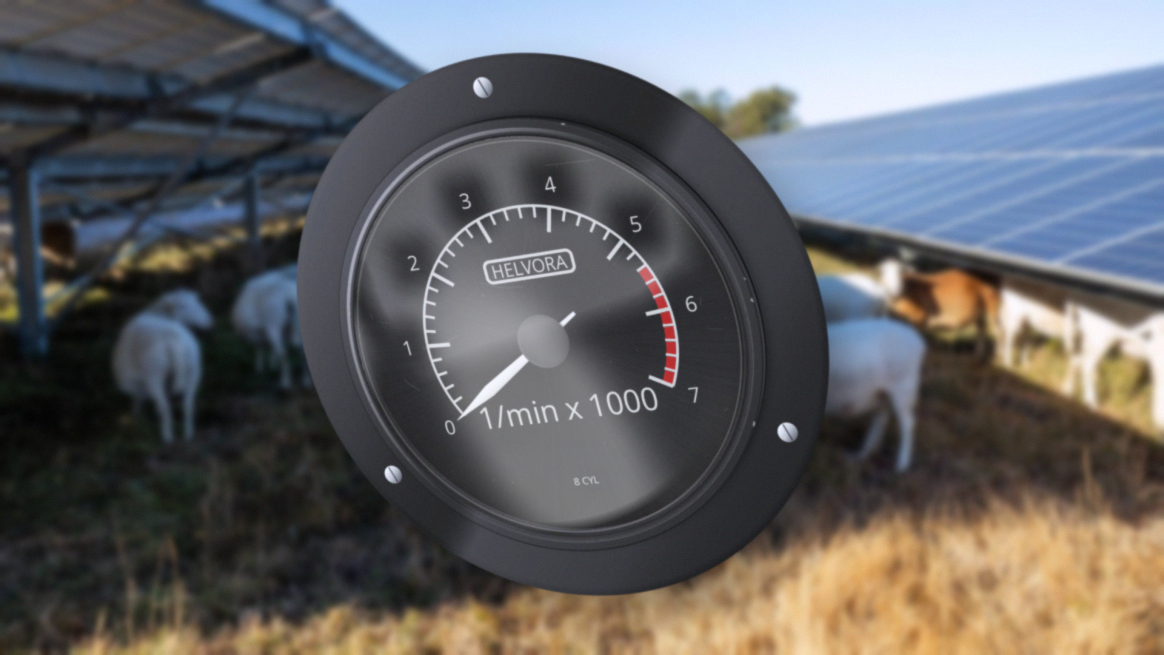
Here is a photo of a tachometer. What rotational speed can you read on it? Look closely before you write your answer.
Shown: 0 rpm
